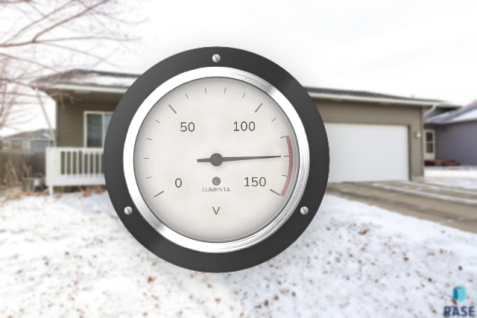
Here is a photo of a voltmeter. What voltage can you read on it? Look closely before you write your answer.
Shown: 130 V
